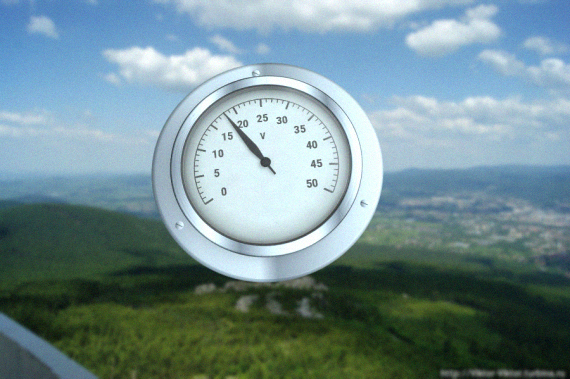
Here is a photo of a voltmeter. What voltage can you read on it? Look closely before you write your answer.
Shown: 18 V
